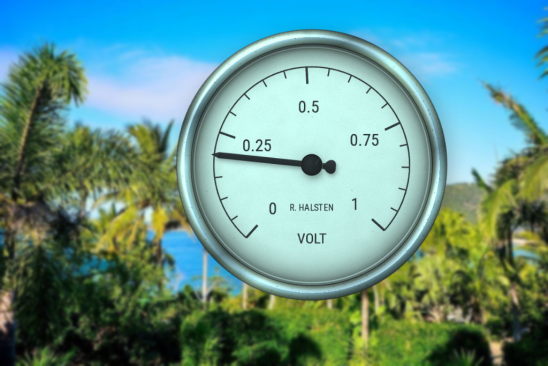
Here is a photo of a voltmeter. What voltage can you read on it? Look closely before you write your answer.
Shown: 0.2 V
